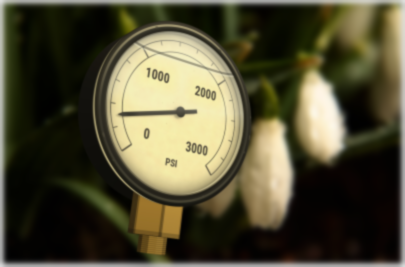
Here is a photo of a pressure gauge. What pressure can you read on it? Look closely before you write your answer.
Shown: 300 psi
